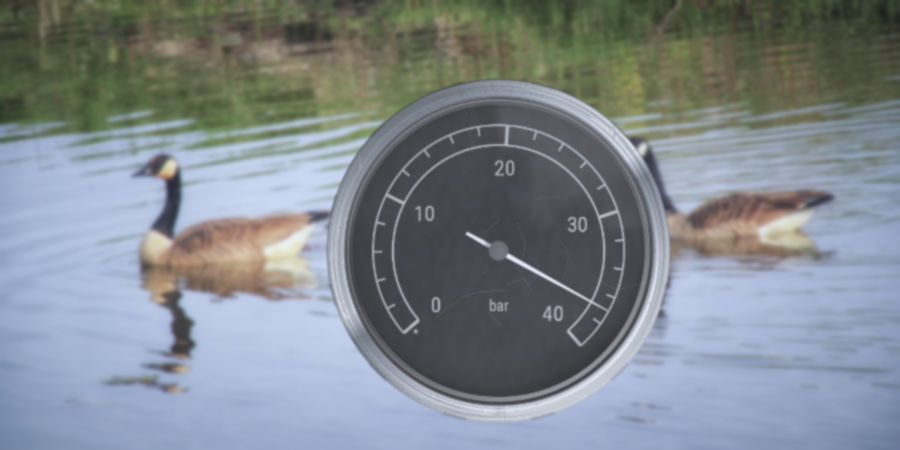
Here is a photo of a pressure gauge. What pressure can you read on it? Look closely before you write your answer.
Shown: 37 bar
